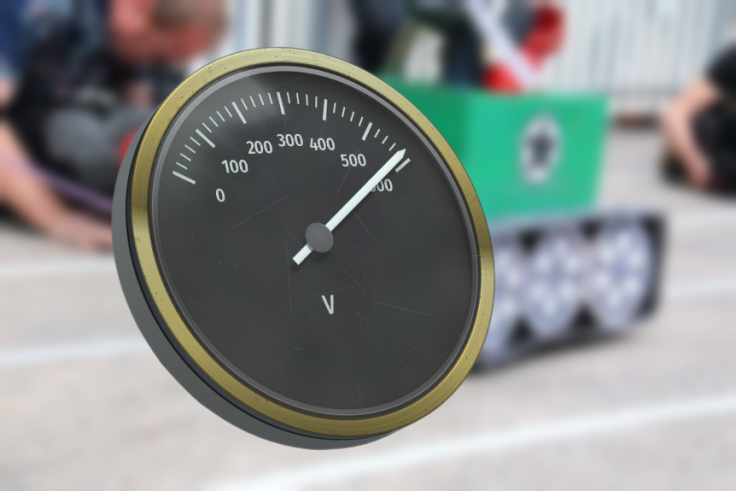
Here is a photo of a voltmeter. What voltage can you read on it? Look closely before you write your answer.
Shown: 580 V
